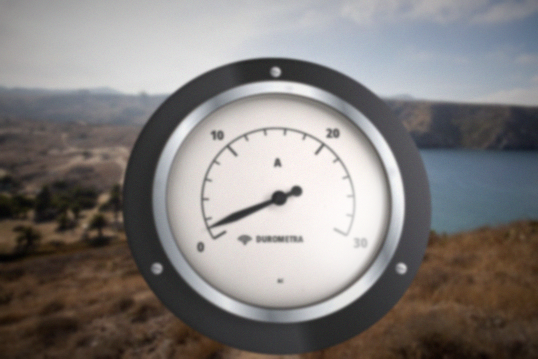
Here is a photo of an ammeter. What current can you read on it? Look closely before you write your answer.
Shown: 1 A
